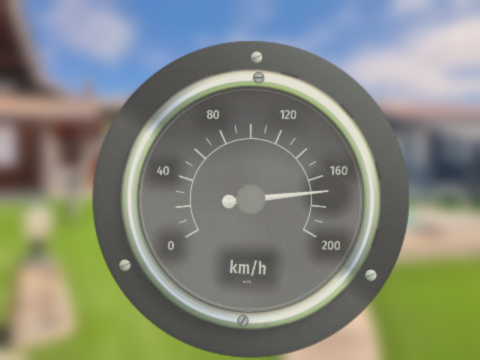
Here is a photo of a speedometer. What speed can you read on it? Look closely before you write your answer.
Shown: 170 km/h
